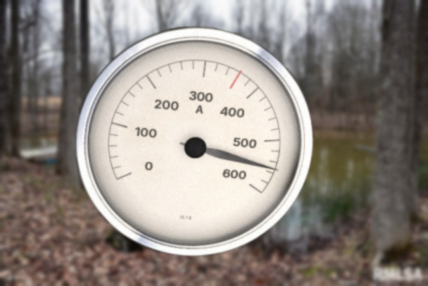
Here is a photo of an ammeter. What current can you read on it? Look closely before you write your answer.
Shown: 550 A
